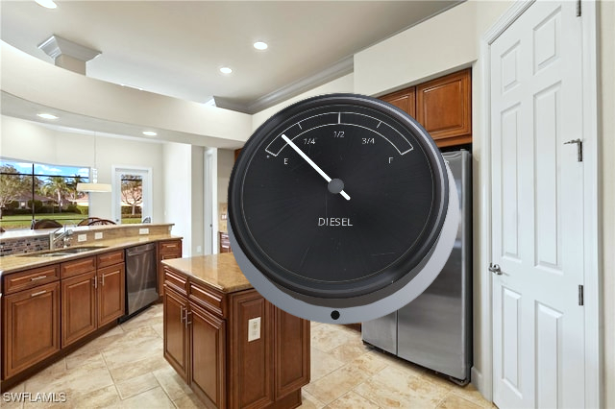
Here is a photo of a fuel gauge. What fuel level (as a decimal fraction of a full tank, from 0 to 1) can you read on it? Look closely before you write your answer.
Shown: 0.125
